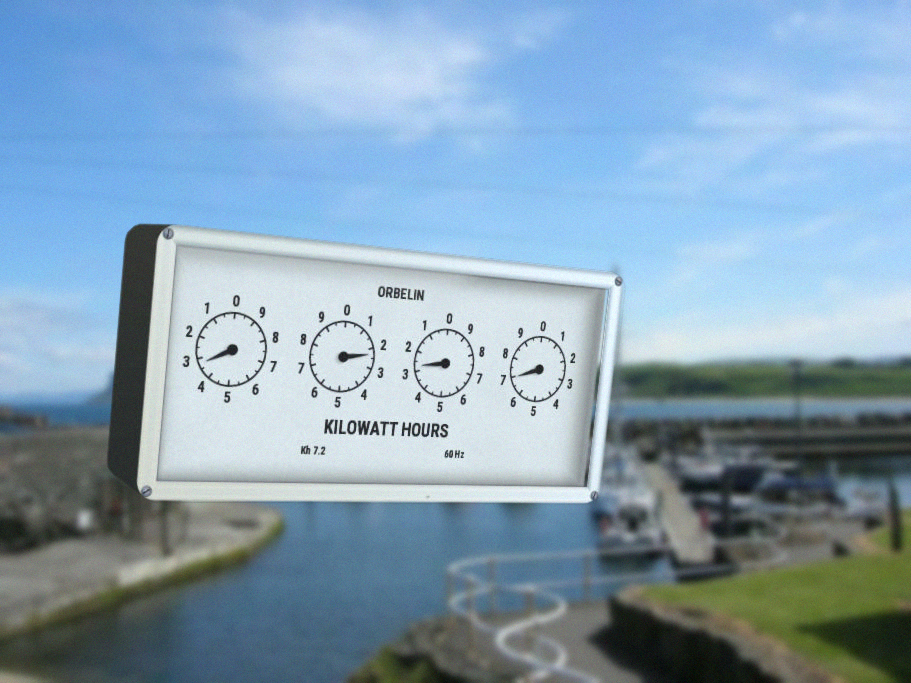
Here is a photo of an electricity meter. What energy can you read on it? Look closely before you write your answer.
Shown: 3227 kWh
